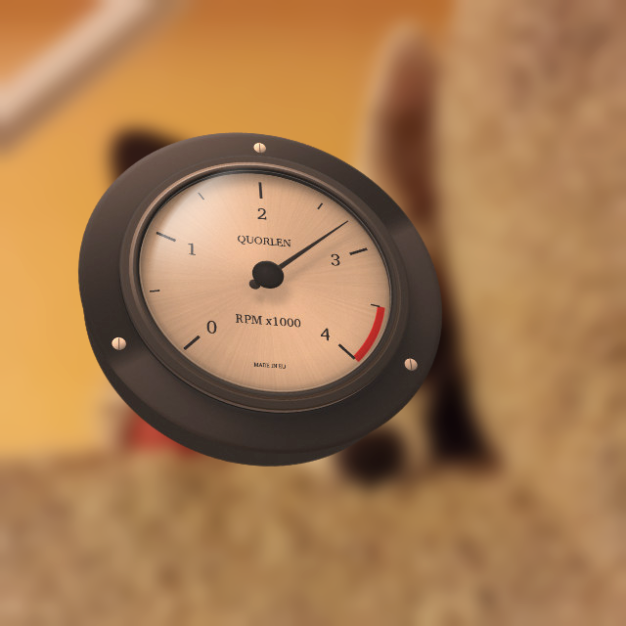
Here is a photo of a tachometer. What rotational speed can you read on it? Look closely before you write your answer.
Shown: 2750 rpm
